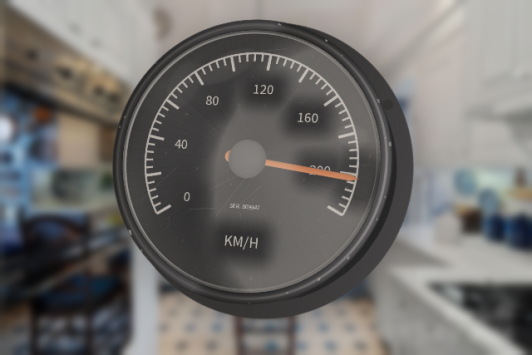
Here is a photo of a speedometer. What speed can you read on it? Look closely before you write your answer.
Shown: 202 km/h
